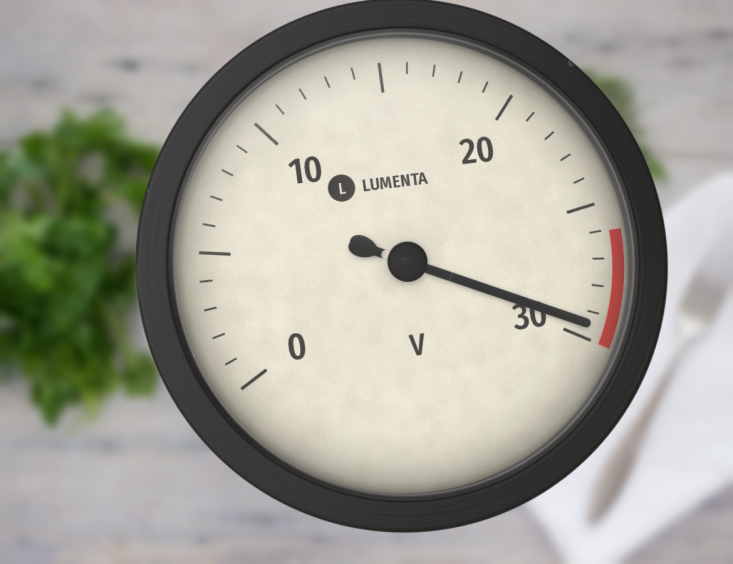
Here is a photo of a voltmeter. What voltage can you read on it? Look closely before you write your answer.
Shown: 29.5 V
